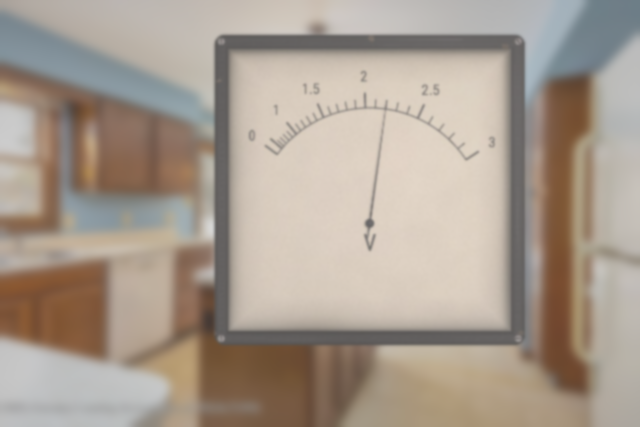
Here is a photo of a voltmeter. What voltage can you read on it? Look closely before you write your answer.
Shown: 2.2 V
